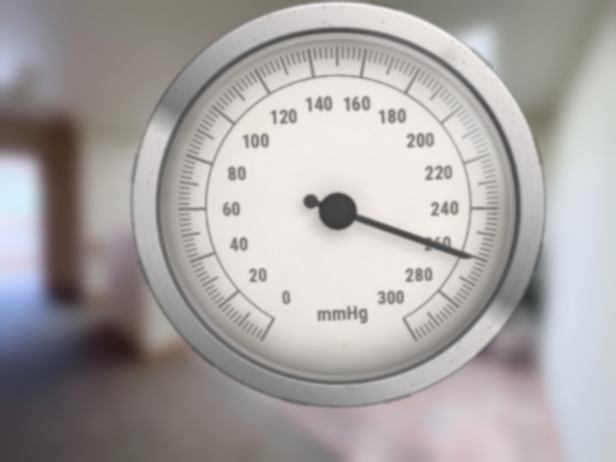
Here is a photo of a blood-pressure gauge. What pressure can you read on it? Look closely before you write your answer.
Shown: 260 mmHg
